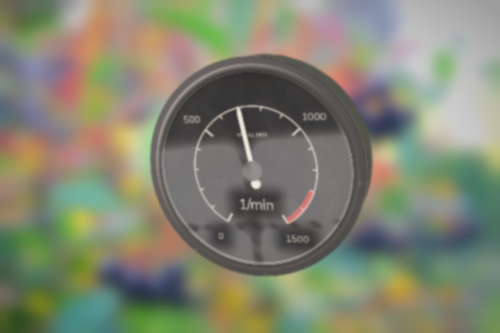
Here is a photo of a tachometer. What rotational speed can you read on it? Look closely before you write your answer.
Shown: 700 rpm
